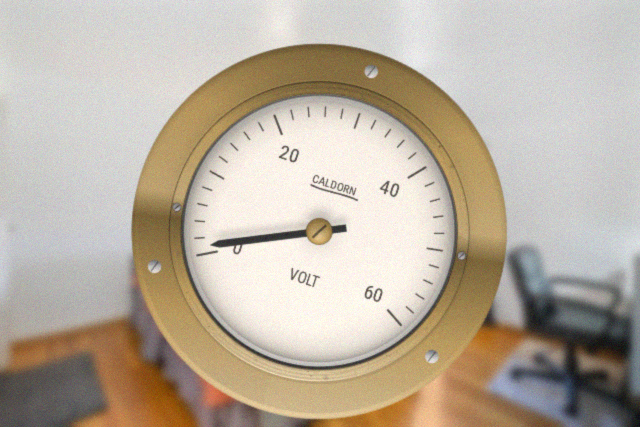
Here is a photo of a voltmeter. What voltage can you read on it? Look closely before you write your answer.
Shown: 1 V
